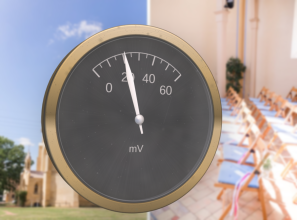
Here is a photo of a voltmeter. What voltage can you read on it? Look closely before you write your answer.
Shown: 20 mV
